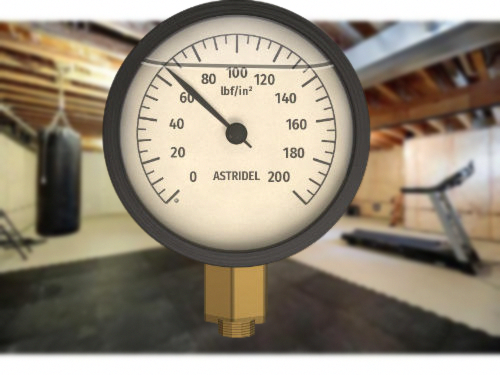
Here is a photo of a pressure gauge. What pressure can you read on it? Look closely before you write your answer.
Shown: 65 psi
